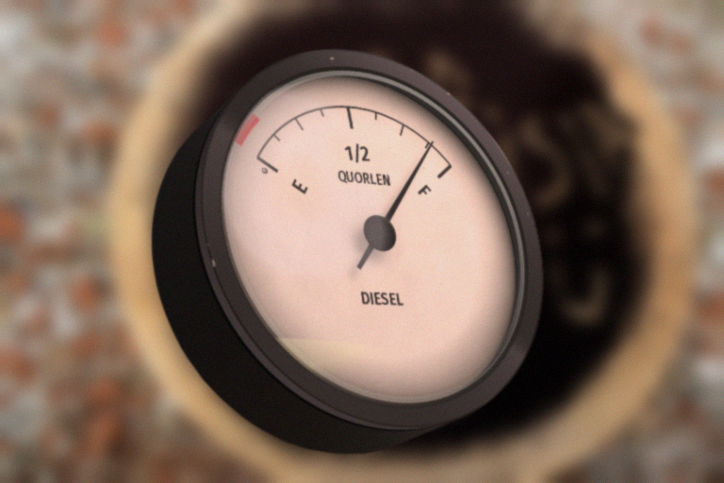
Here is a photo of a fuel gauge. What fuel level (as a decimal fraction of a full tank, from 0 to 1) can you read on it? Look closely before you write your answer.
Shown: 0.875
